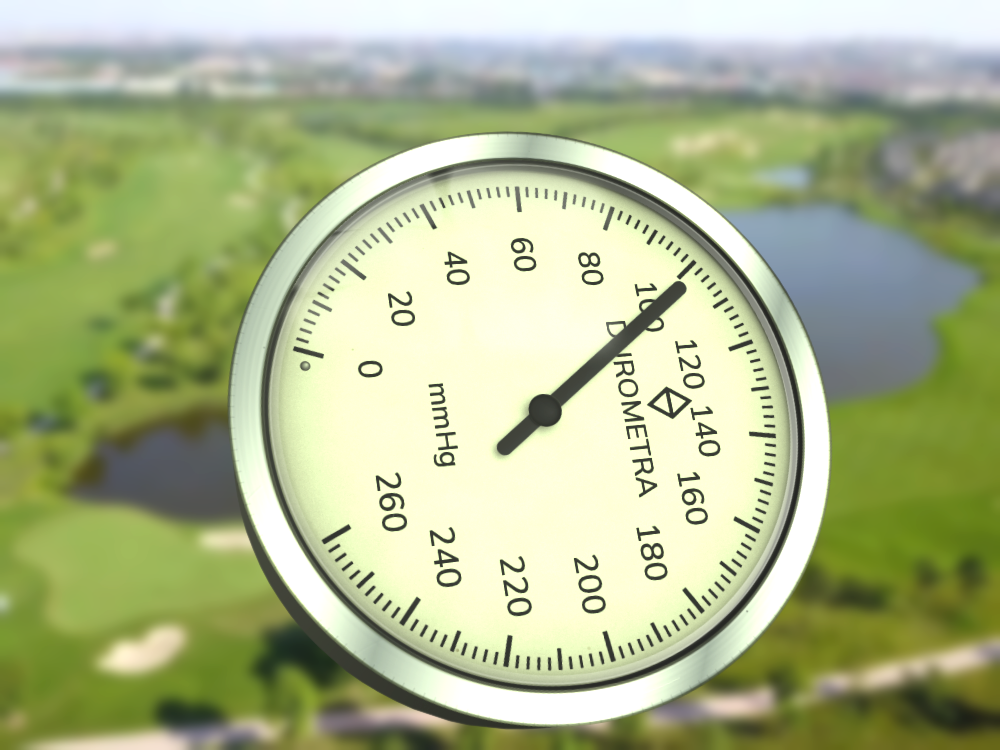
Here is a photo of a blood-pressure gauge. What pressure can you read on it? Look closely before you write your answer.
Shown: 102 mmHg
